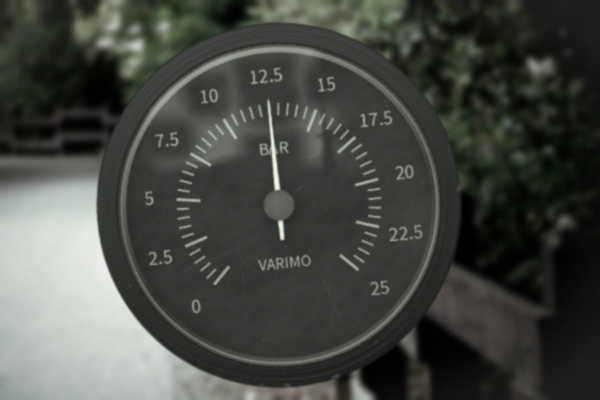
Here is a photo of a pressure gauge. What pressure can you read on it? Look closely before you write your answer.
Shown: 12.5 bar
